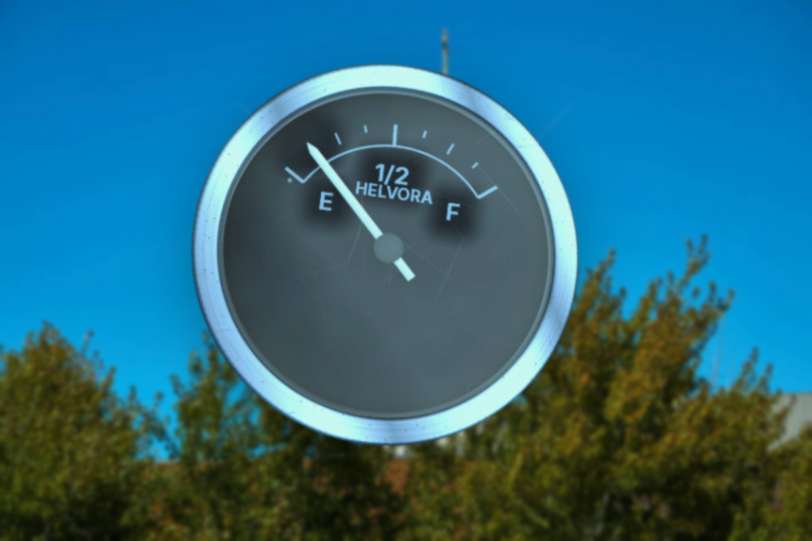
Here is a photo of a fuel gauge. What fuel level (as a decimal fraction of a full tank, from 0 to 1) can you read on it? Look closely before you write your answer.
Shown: 0.125
